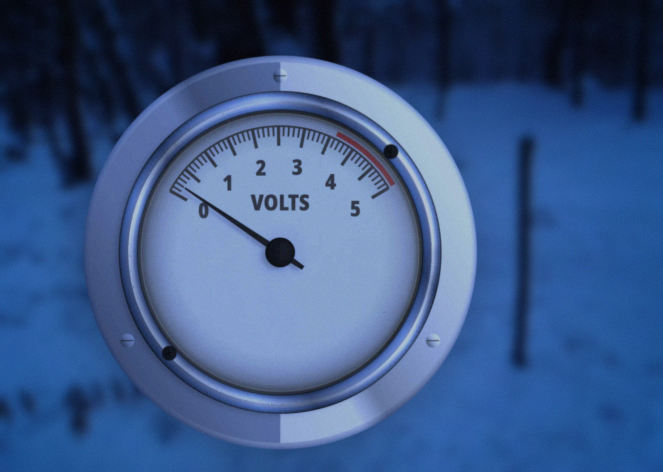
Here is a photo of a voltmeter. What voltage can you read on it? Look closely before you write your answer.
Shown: 0.2 V
